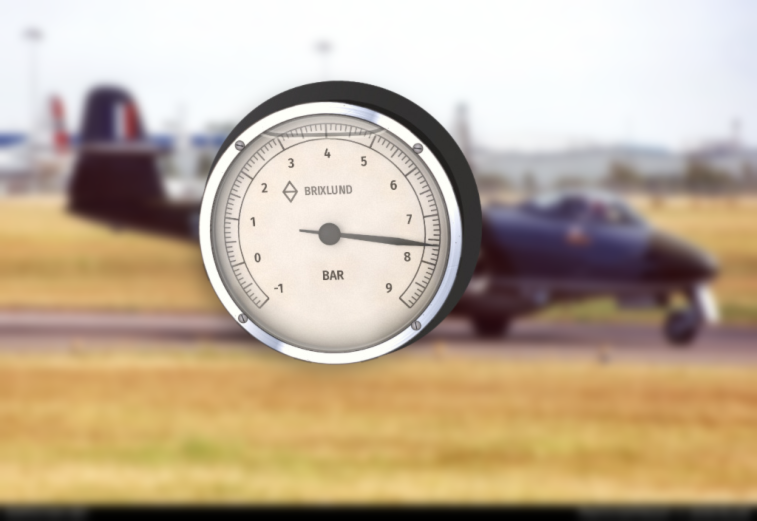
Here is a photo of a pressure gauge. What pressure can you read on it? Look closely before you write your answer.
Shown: 7.6 bar
